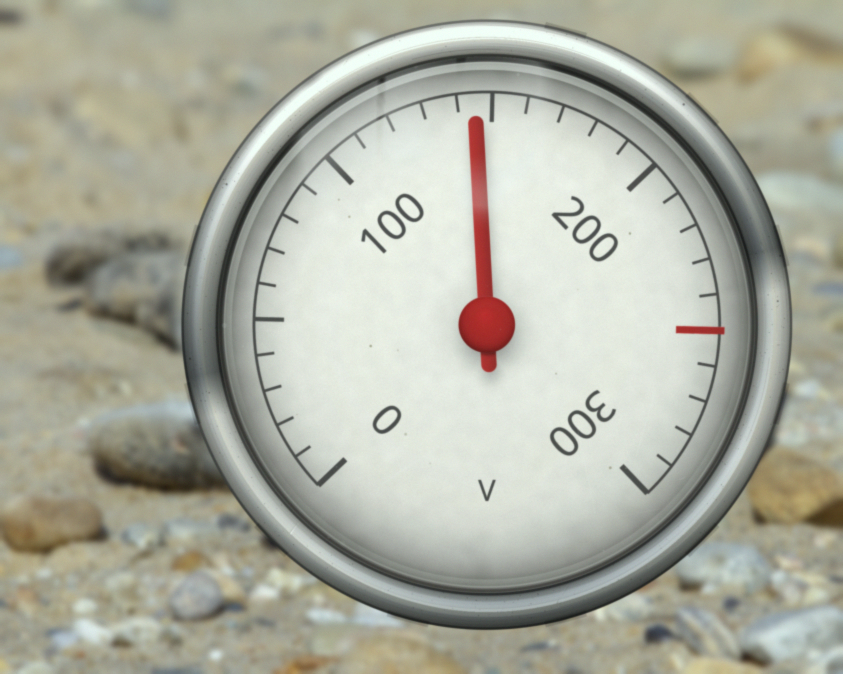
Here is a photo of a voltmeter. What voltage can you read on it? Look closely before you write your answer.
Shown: 145 V
